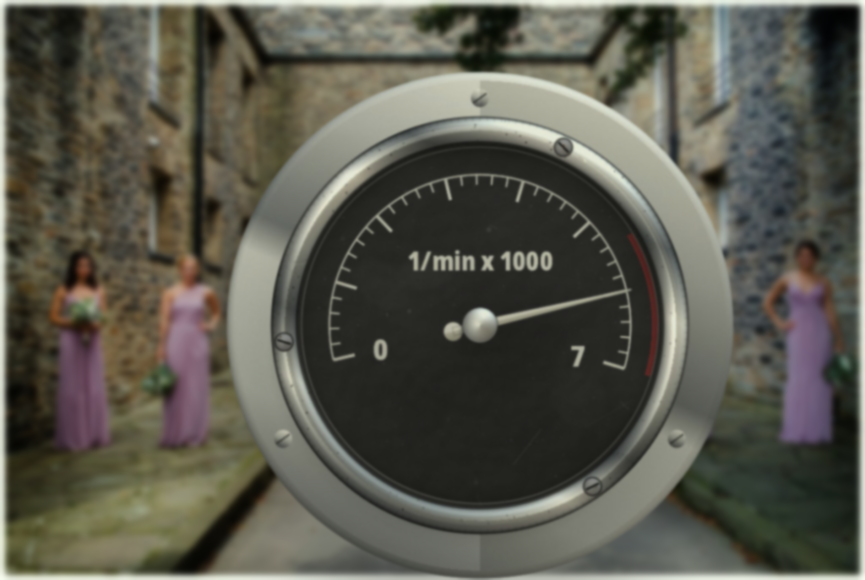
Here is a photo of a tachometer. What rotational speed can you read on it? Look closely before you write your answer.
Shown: 6000 rpm
